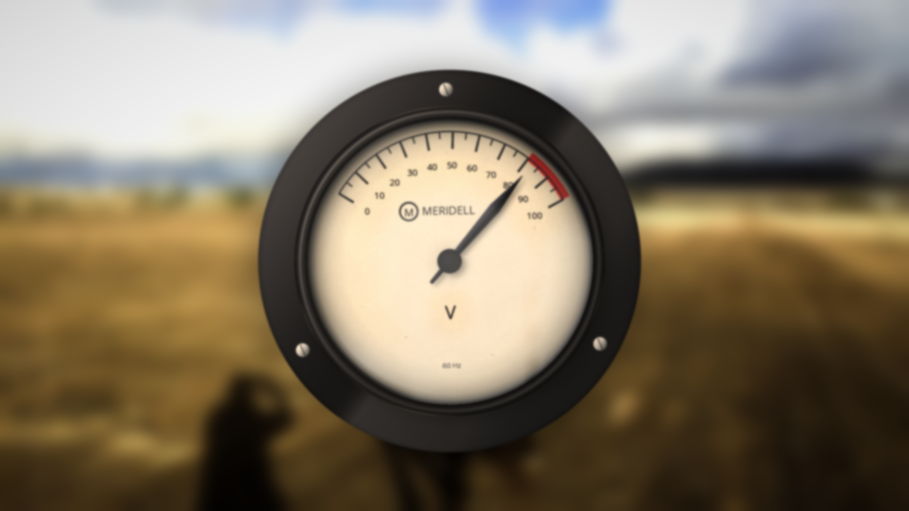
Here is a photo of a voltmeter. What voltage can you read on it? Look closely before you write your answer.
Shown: 82.5 V
